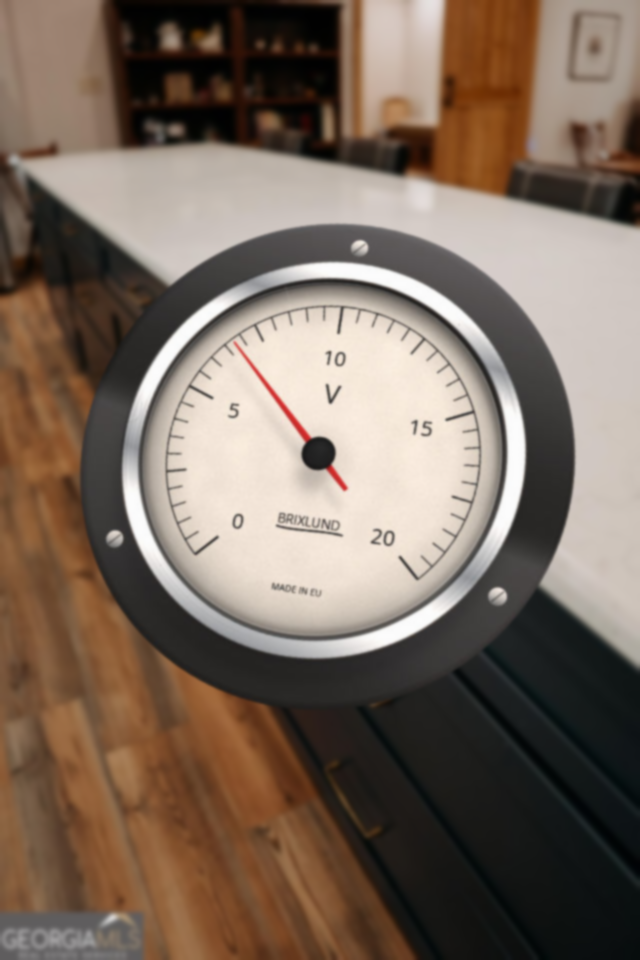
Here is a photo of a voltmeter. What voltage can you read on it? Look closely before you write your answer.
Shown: 6.75 V
